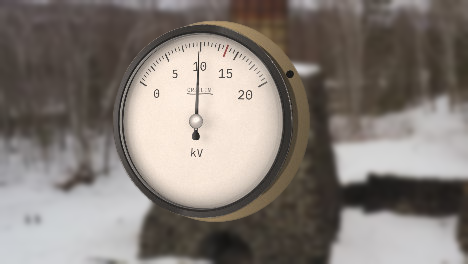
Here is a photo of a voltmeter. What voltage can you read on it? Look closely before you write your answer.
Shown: 10 kV
